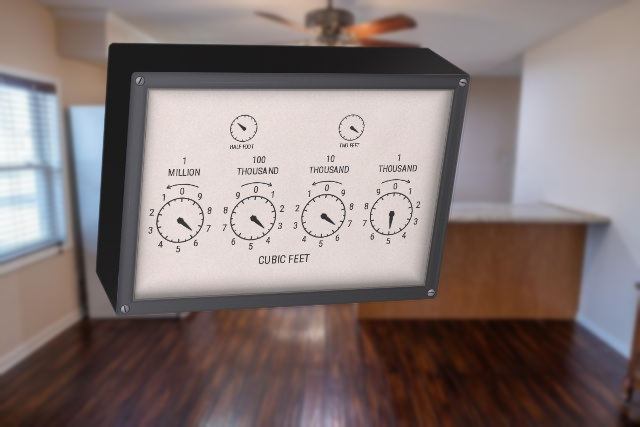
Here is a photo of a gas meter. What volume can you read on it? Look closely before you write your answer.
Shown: 636500 ft³
